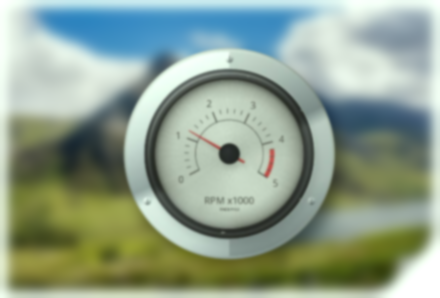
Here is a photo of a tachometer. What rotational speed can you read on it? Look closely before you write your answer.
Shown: 1200 rpm
